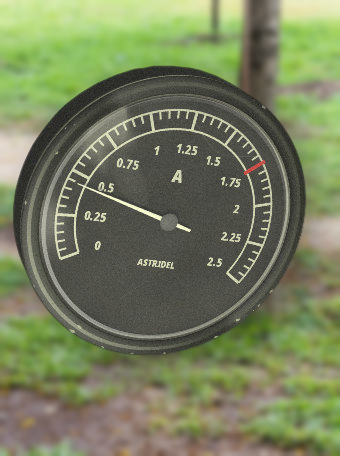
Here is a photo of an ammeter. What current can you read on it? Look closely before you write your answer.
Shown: 0.45 A
